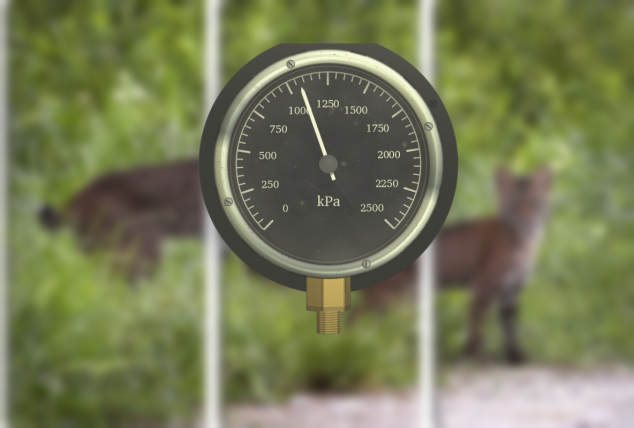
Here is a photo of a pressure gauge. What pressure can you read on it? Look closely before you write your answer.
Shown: 1075 kPa
